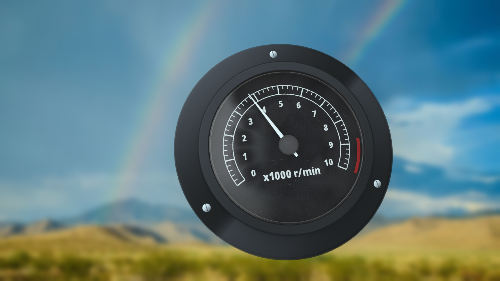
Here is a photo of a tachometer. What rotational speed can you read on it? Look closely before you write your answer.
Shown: 3800 rpm
